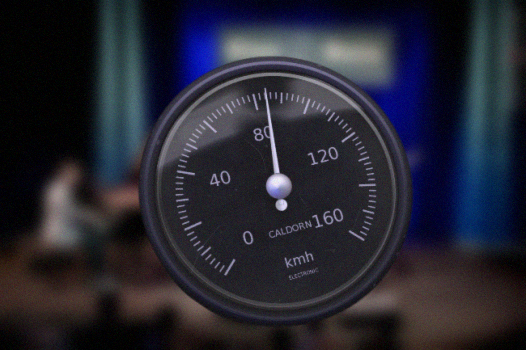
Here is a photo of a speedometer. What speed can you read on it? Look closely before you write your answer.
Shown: 84 km/h
